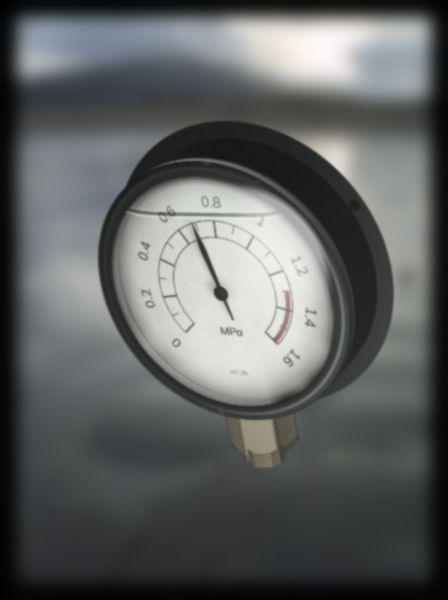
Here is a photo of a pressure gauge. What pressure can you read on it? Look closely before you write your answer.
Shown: 0.7 MPa
